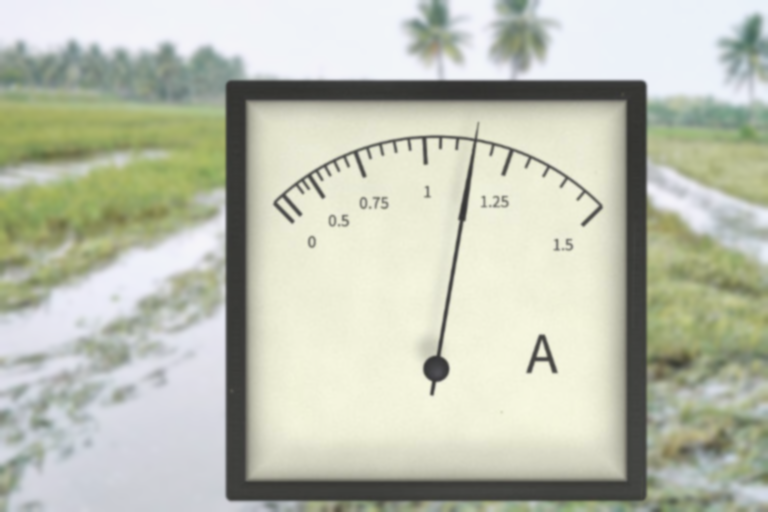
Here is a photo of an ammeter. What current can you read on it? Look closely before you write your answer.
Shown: 1.15 A
